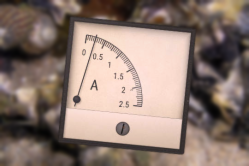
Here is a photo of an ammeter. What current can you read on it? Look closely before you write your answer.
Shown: 0.25 A
